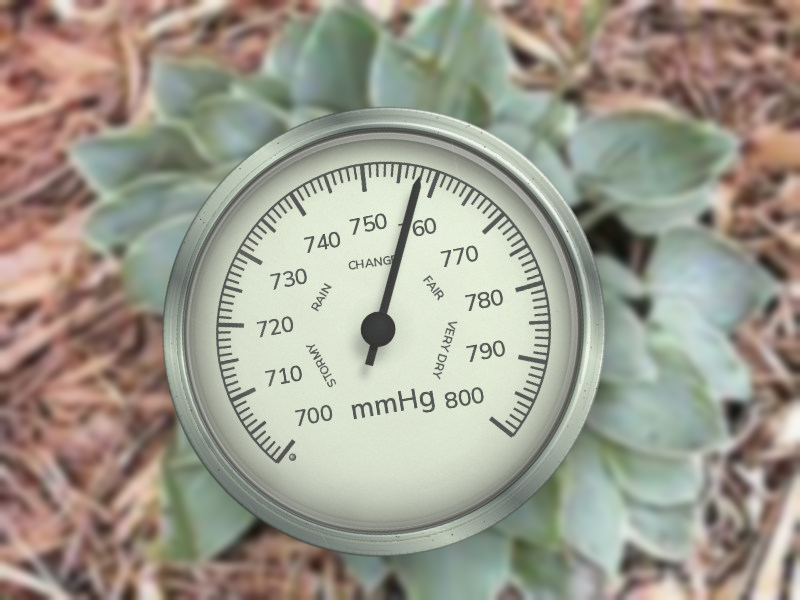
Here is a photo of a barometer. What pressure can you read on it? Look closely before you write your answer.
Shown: 758 mmHg
